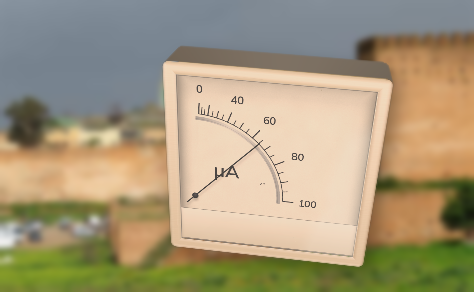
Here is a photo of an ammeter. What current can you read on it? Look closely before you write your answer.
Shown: 65 µA
